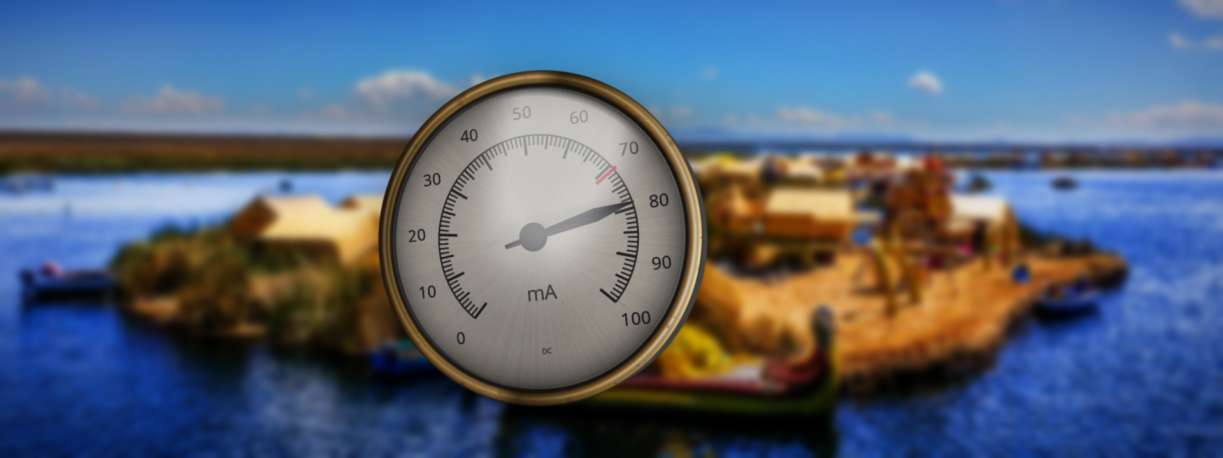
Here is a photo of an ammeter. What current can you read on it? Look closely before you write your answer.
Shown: 79 mA
